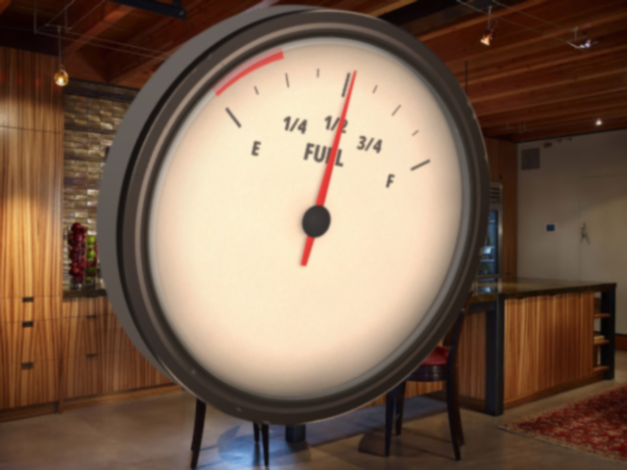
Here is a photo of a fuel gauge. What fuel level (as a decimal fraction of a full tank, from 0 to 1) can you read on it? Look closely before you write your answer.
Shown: 0.5
